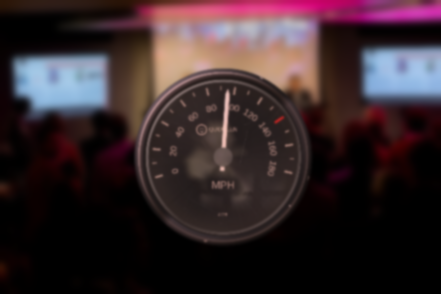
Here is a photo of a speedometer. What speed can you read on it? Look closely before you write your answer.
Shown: 95 mph
